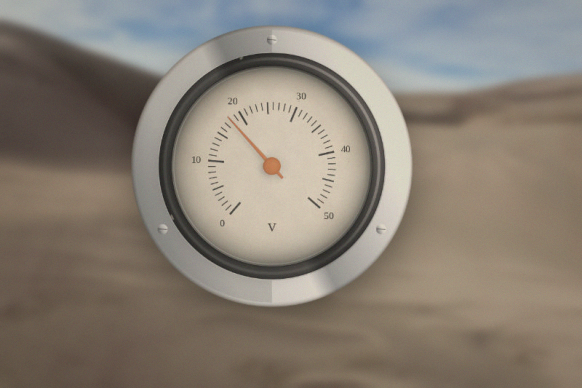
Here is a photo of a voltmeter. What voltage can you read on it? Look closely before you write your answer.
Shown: 18 V
